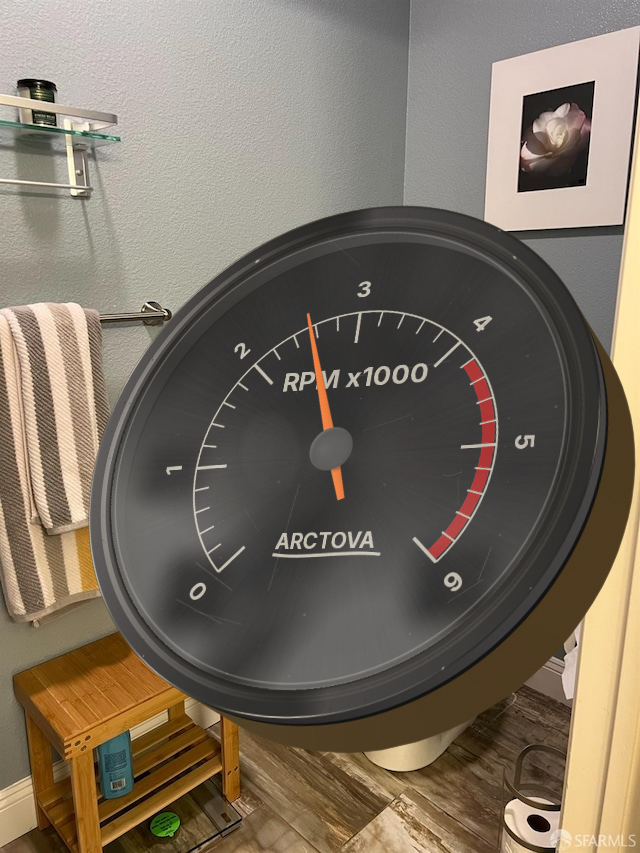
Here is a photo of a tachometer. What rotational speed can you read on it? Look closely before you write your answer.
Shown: 2600 rpm
